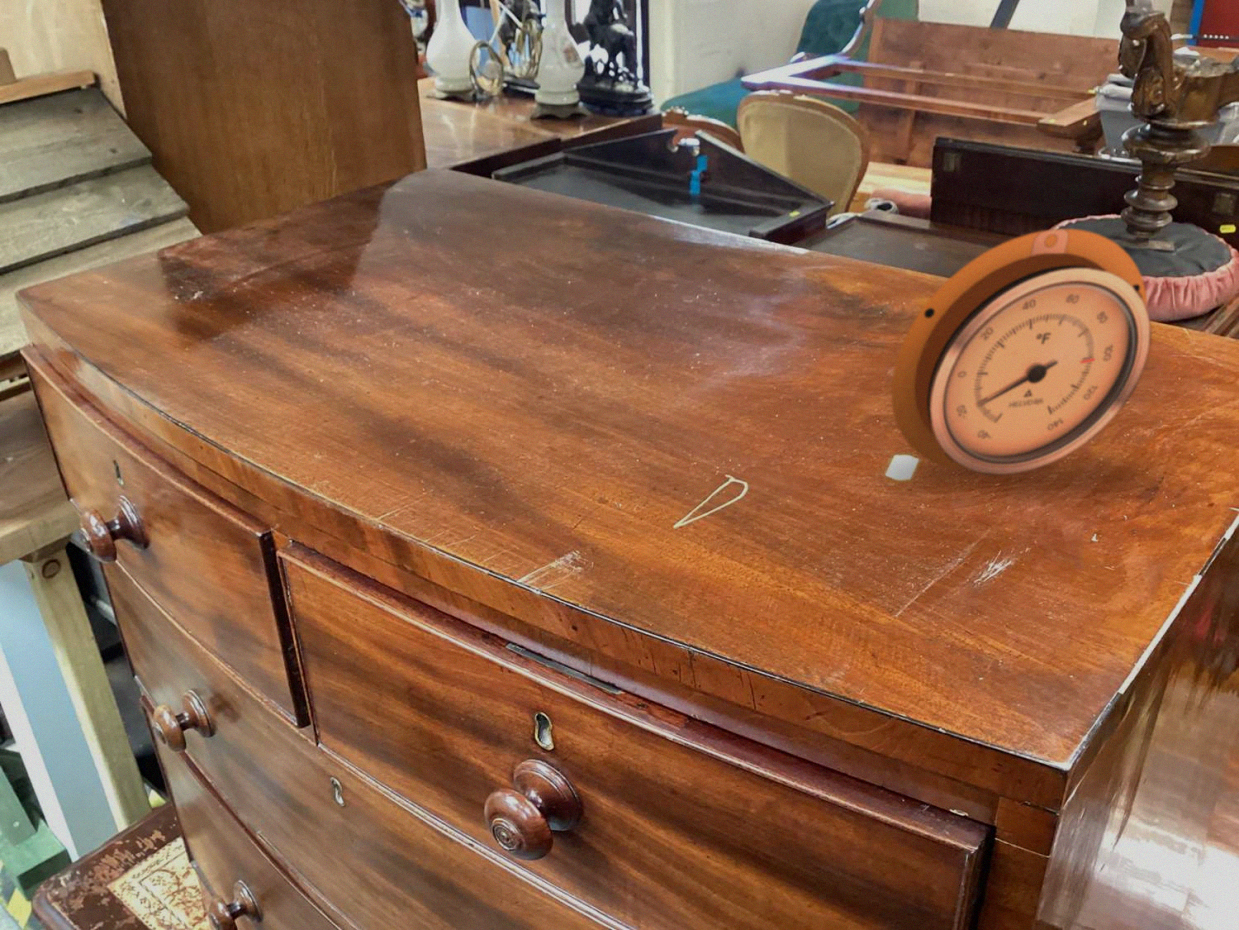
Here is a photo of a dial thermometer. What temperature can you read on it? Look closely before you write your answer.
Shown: -20 °F
